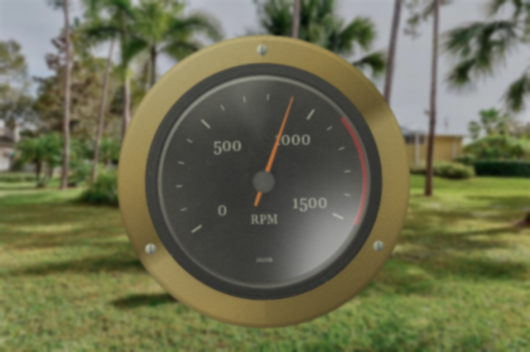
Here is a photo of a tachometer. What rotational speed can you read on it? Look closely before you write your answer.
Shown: 900 rpm
